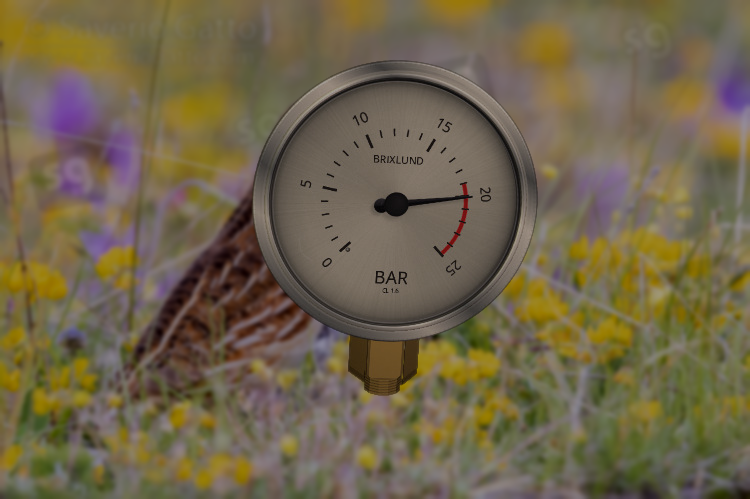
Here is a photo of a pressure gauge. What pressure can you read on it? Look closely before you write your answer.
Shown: 20 bar
